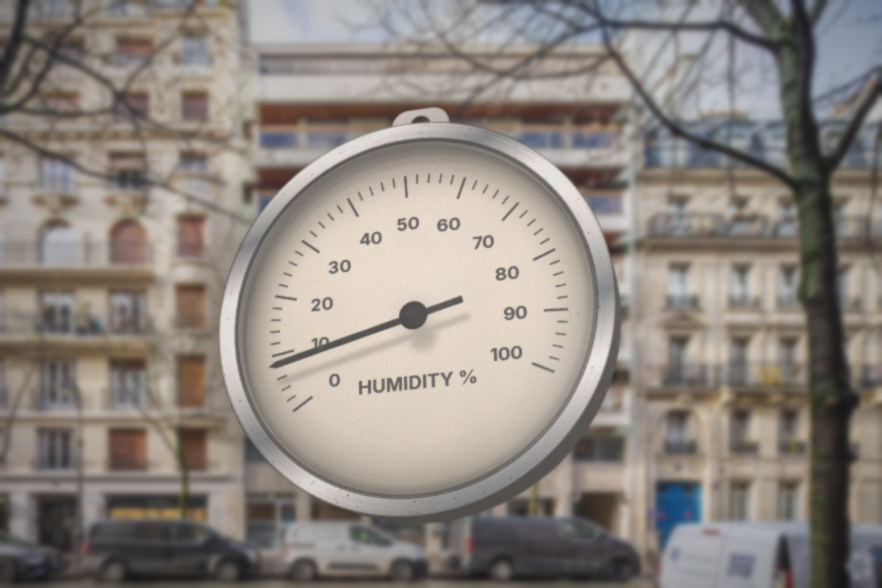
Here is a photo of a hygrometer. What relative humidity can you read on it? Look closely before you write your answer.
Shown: 8 %
